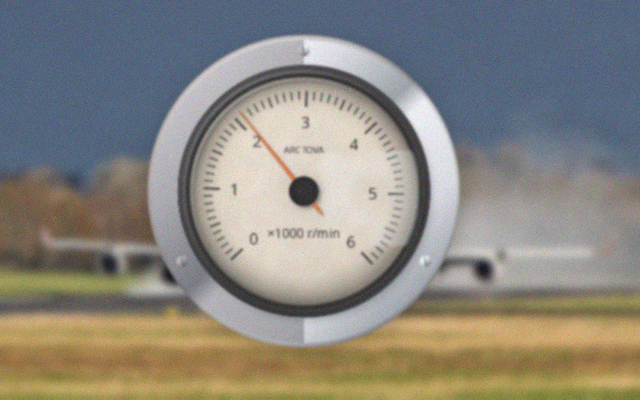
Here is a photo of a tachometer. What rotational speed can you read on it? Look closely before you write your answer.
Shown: 2100 rpm
